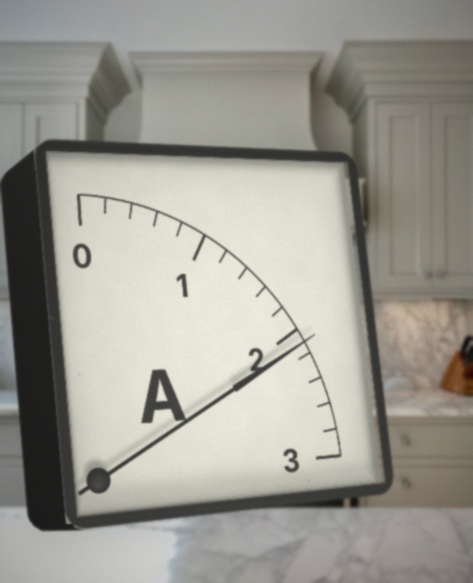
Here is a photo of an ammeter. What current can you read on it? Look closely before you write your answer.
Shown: 2.1 A
